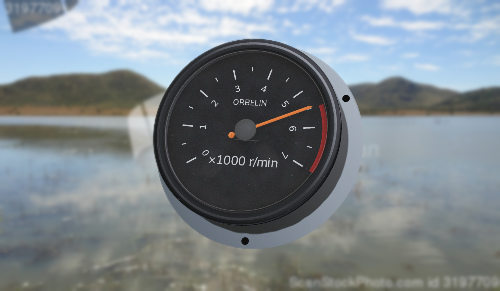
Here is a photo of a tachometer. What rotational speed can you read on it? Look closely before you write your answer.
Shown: 5500 rpm
